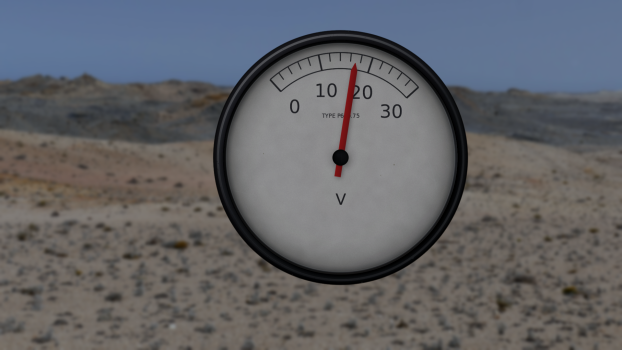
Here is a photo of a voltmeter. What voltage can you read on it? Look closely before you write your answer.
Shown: 17 V
